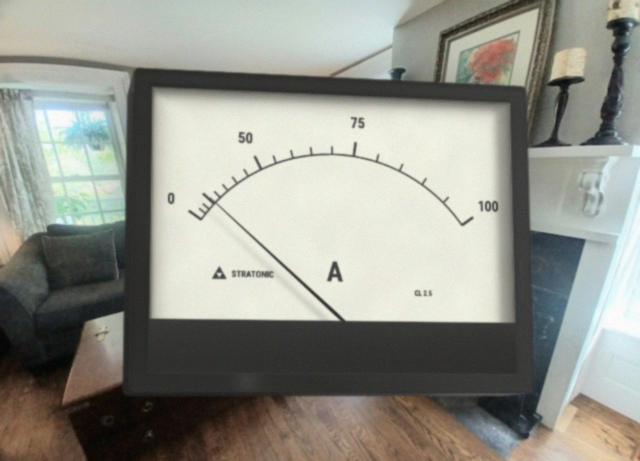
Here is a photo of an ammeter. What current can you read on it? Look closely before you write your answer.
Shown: 25 A
